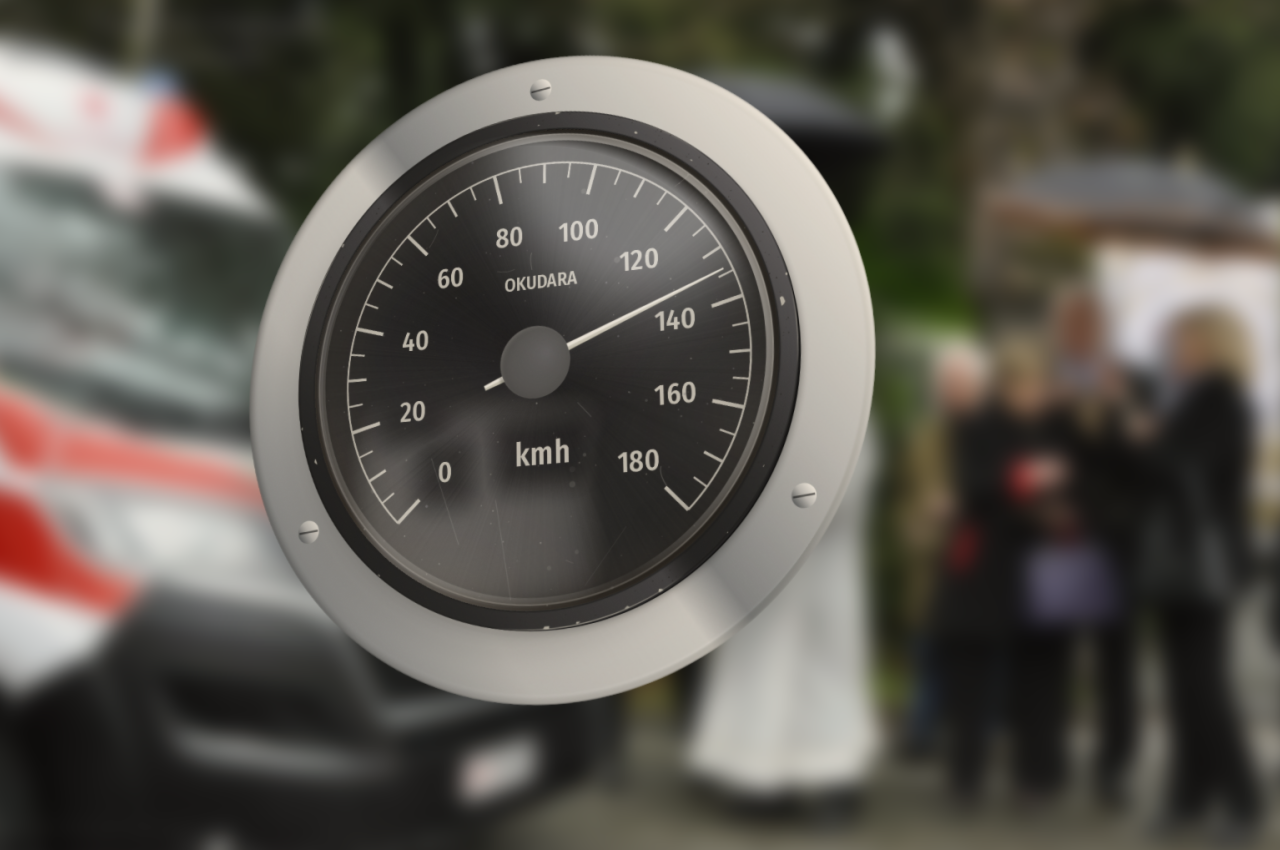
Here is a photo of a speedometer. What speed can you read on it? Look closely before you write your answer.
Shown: 135 km/h
